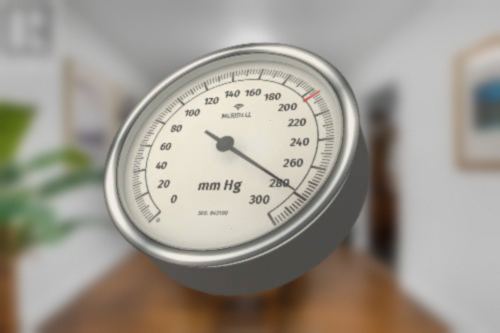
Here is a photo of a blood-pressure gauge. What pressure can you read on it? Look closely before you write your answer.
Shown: 280 mmHg
